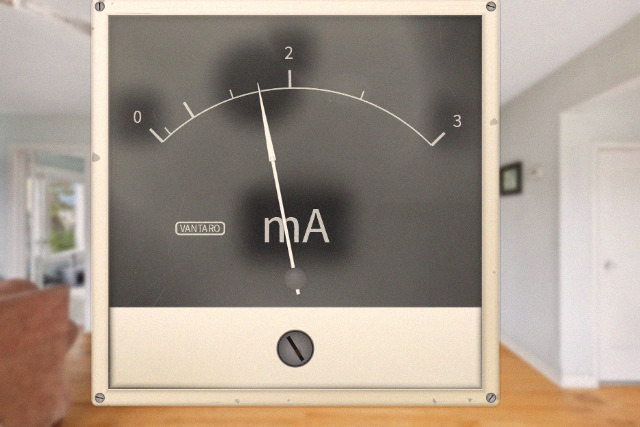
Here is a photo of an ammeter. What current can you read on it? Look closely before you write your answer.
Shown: 1.75 mA
